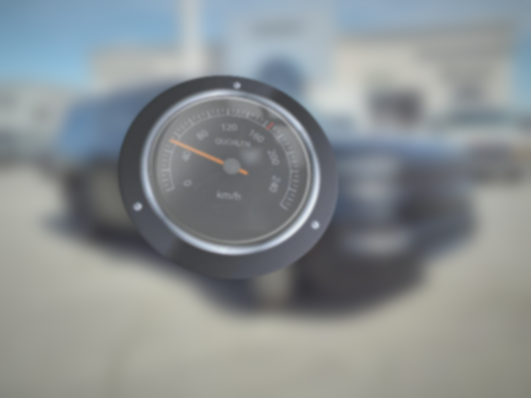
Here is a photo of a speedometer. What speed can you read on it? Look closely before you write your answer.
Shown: 50 km/h
